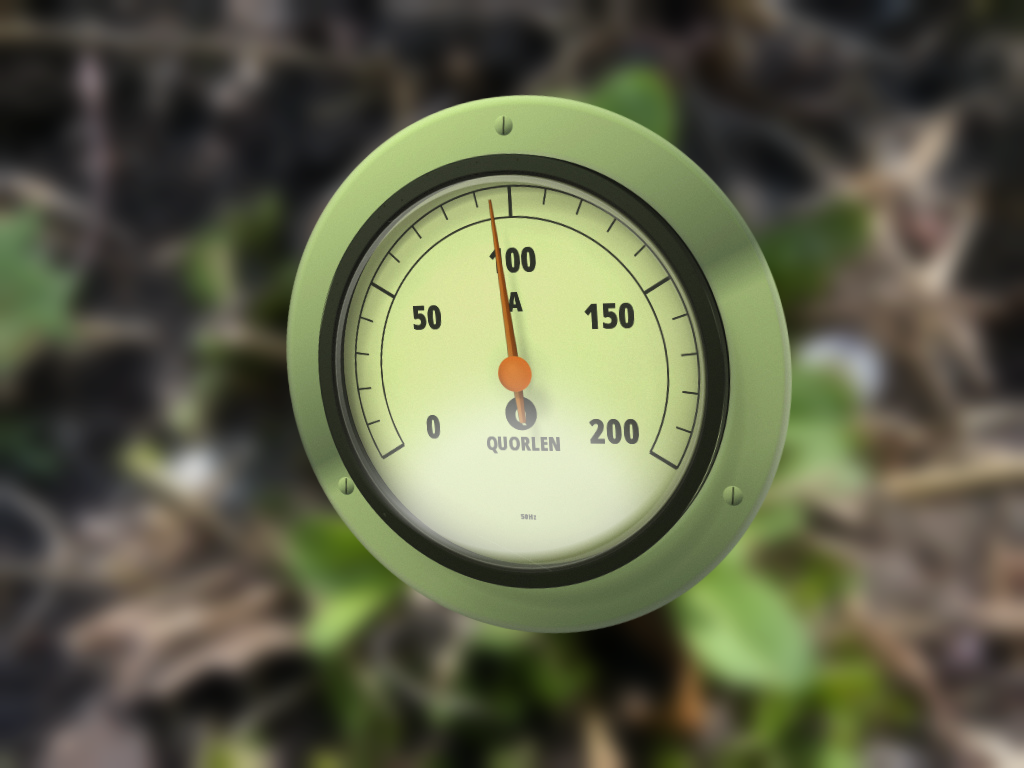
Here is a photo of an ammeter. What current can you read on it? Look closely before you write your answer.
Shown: 95 A
